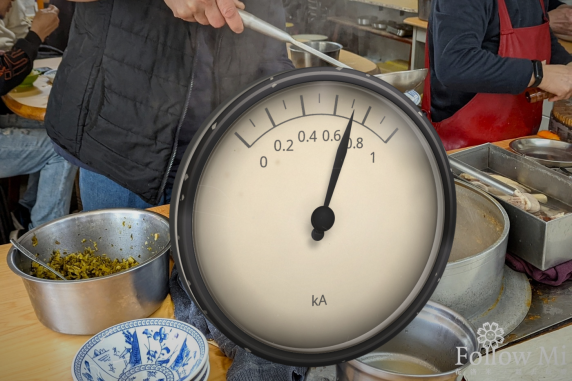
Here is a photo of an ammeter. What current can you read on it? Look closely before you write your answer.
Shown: 0.7 kA
